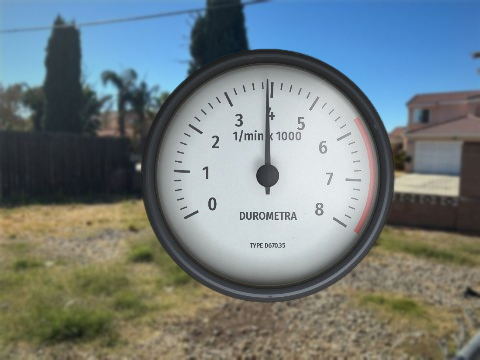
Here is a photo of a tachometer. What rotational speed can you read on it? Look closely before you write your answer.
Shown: 3900 rpm
